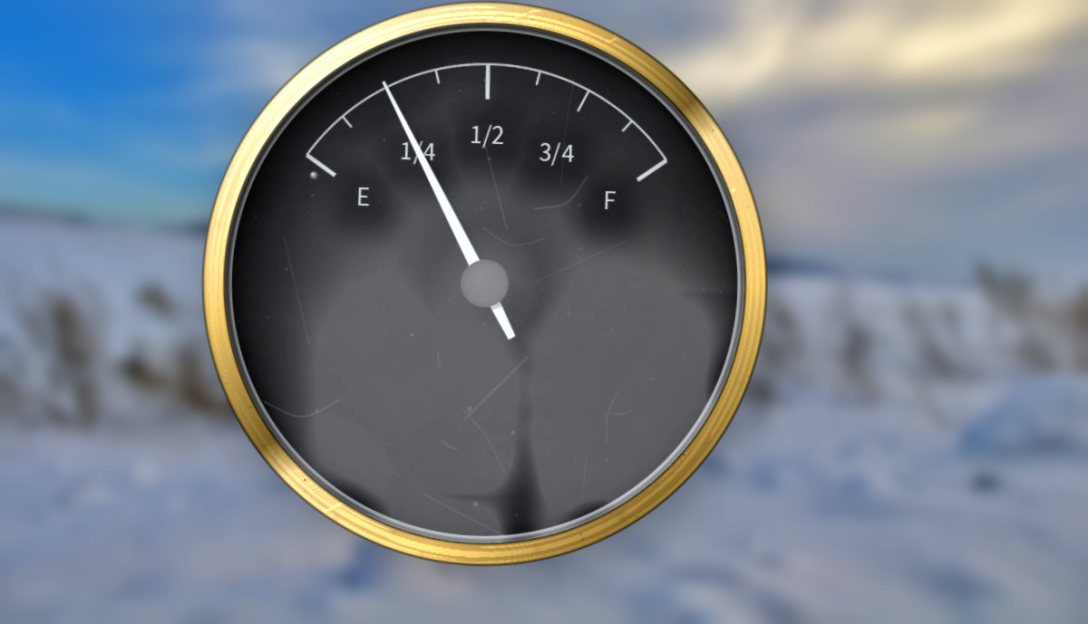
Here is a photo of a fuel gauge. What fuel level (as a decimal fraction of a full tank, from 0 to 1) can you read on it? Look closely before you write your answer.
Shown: 0.25
